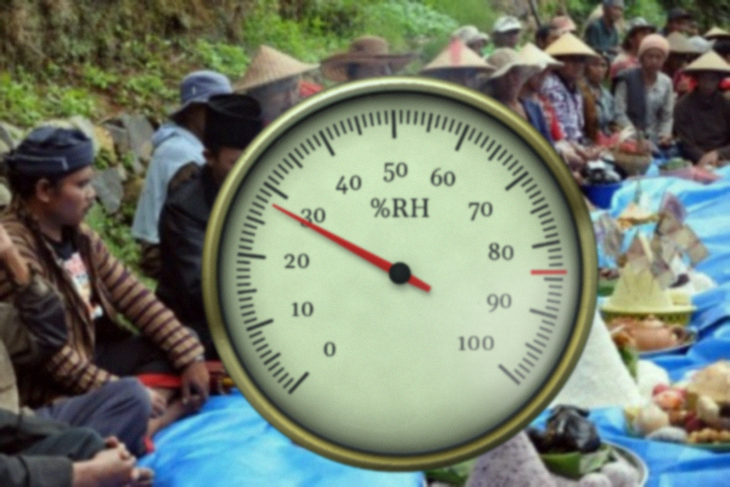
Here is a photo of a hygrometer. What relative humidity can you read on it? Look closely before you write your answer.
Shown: 28 %
